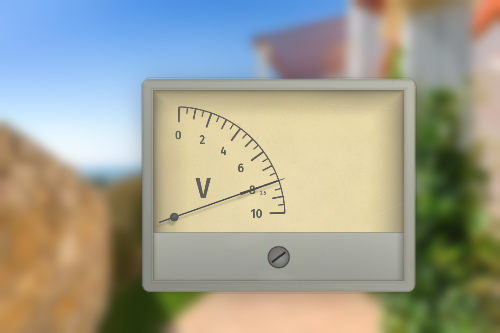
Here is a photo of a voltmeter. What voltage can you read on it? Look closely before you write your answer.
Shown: 8 V
